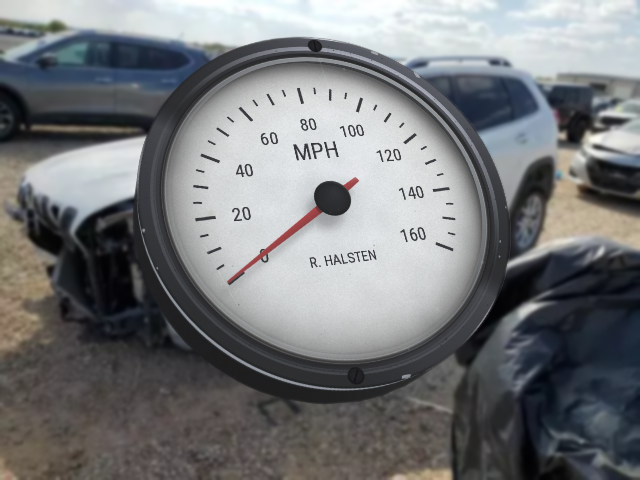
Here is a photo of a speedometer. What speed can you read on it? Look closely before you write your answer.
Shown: 0 mph
